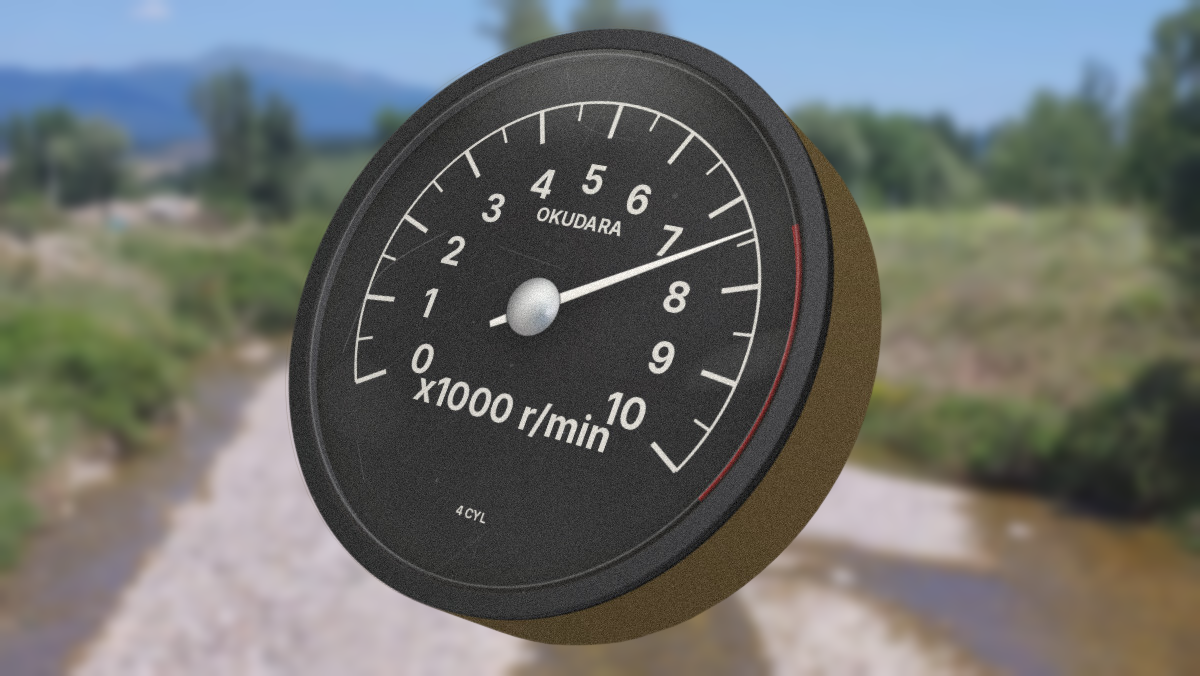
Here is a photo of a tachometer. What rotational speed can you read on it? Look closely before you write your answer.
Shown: 7500 rpm
